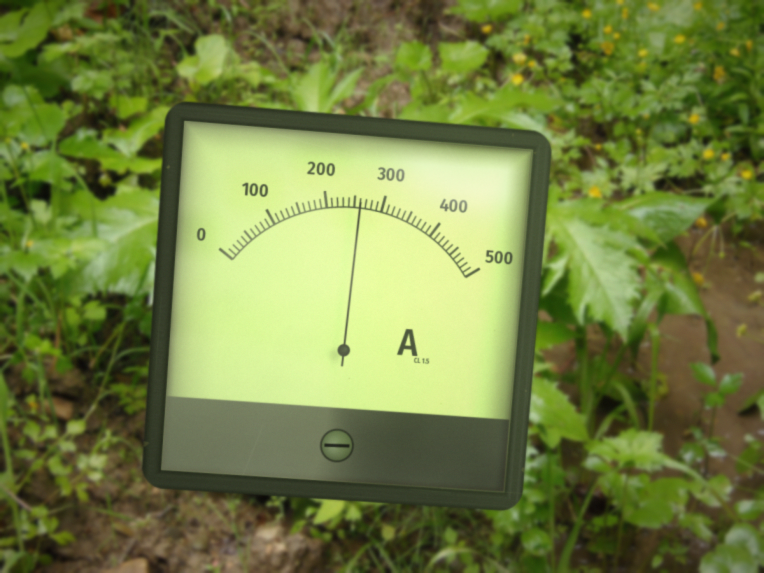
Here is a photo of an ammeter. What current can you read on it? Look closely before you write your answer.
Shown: 260 A
